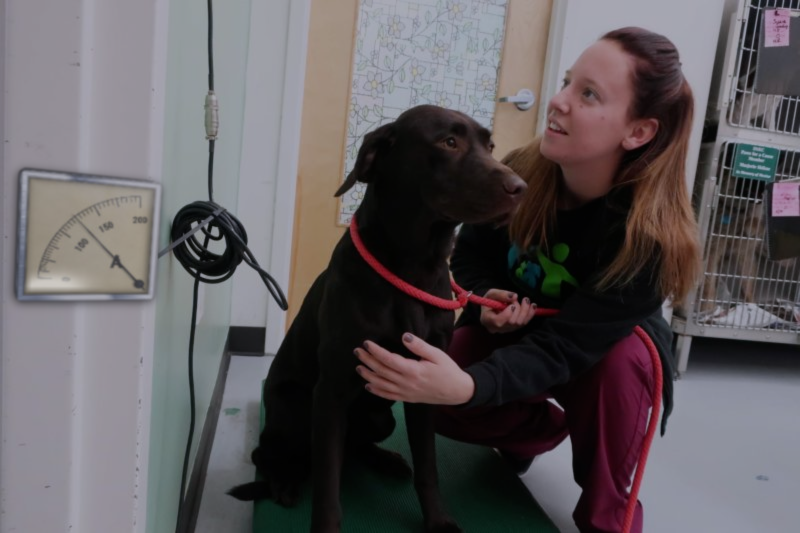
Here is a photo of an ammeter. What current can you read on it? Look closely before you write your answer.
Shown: 125 A
